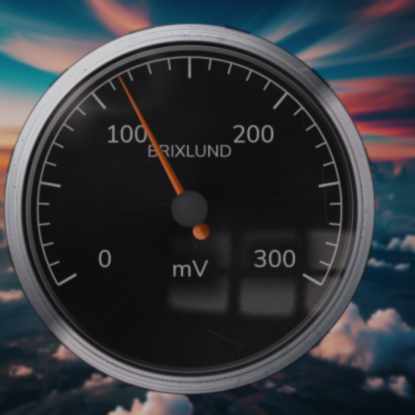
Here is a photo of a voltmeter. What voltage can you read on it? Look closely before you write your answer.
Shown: 115 mV
